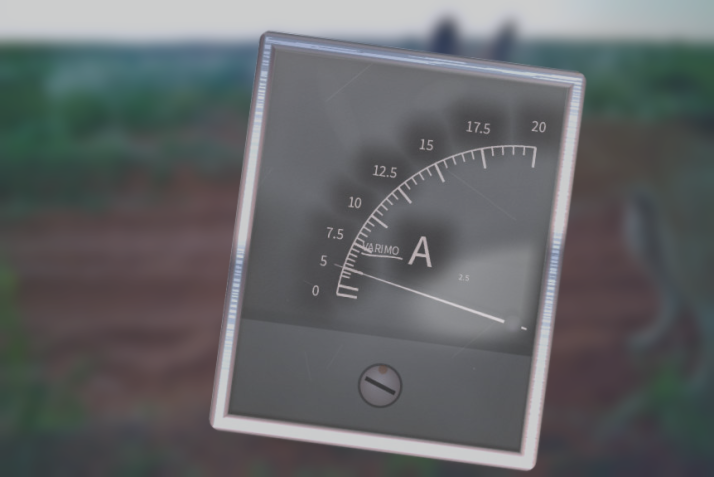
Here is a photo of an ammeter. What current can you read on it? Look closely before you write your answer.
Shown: 5 A
